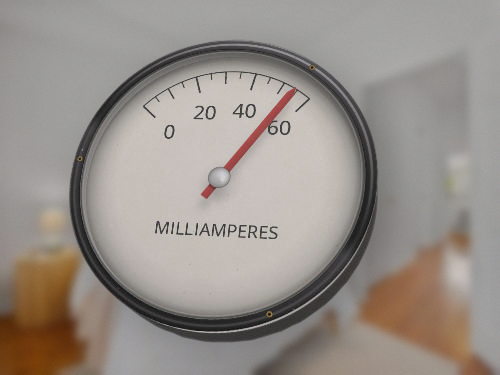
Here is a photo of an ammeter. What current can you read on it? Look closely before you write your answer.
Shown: 55 mA
